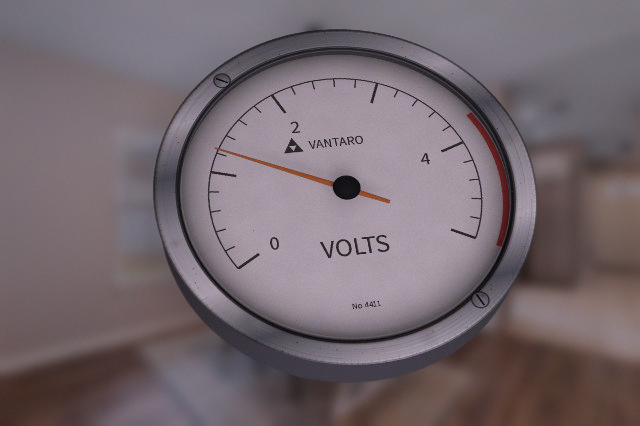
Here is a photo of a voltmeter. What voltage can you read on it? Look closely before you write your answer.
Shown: 1.2 V
